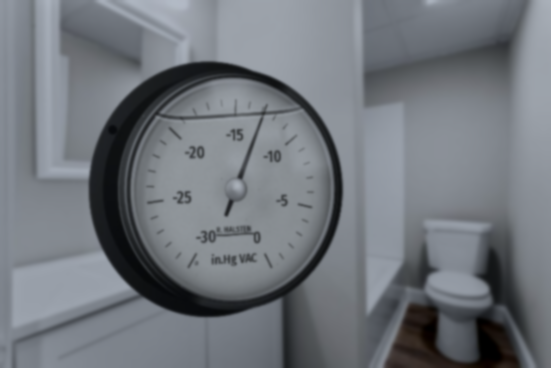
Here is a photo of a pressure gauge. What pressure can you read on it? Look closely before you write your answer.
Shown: -13 inHg
